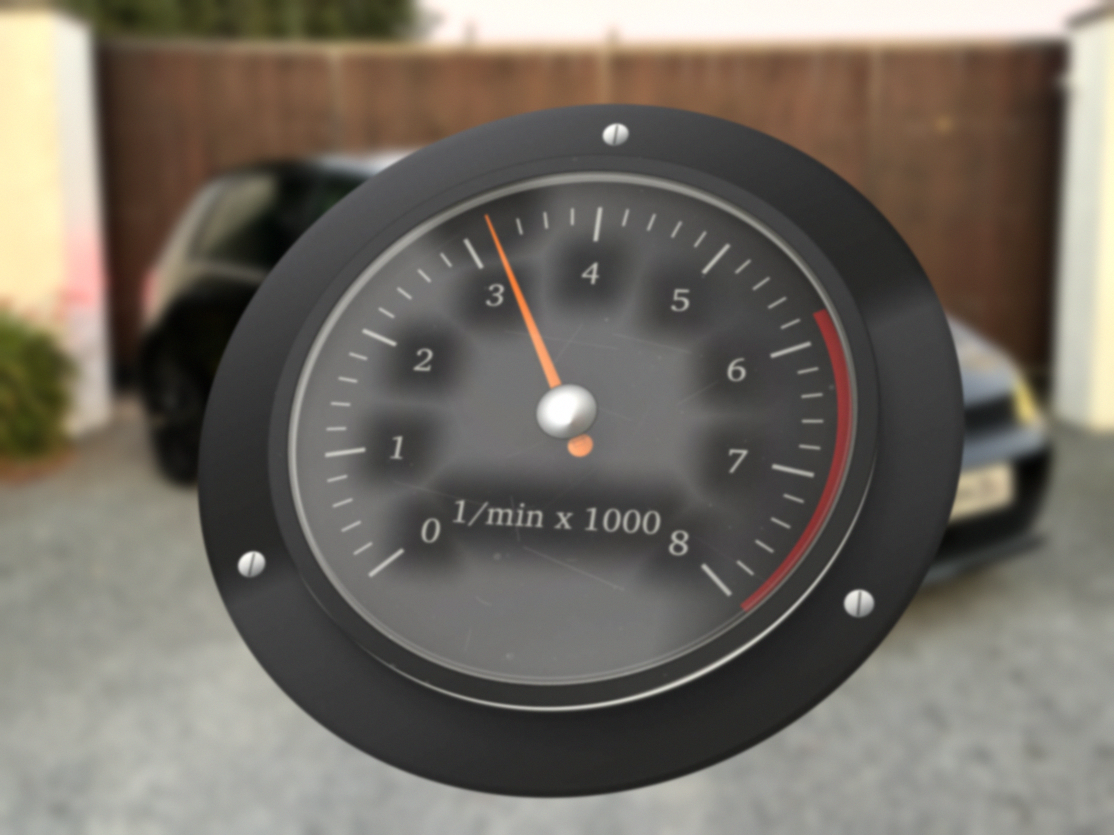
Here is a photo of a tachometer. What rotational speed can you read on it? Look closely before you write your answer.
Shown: 3200 rpm
